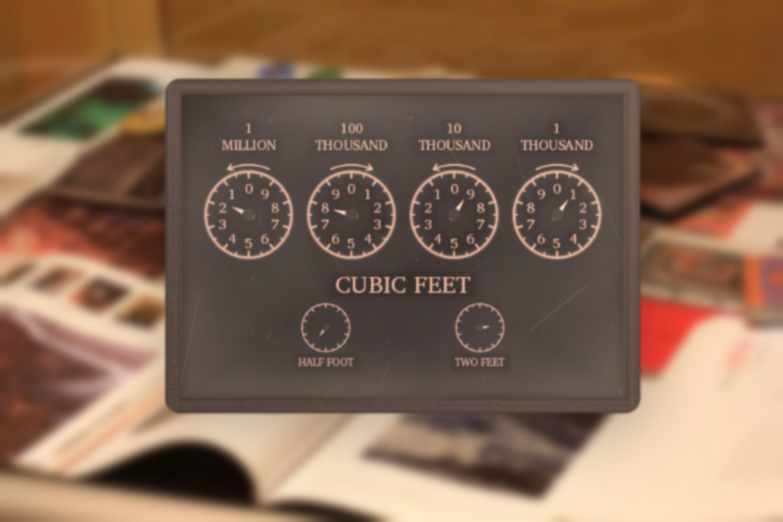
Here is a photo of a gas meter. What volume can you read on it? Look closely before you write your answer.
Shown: 179100 ft³
